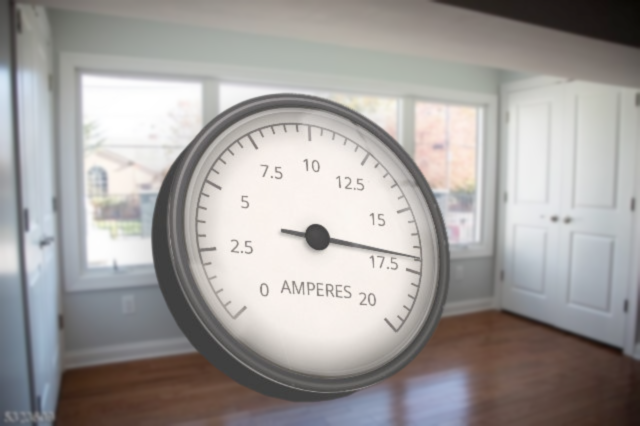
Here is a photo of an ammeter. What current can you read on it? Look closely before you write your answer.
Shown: 17 A
